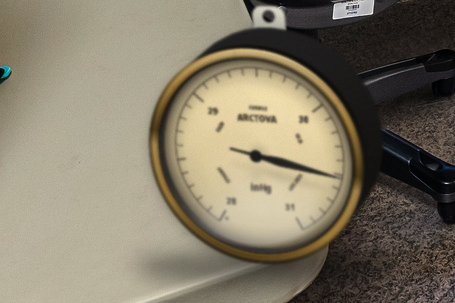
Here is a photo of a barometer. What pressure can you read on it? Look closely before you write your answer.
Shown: 30.5 inHg
